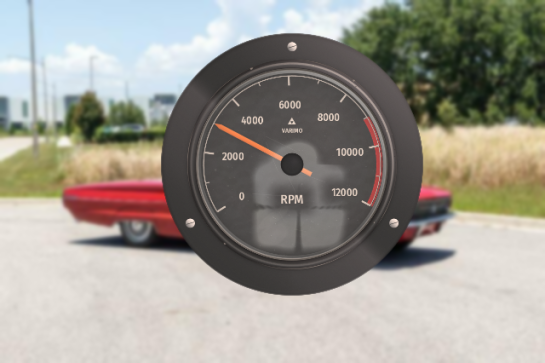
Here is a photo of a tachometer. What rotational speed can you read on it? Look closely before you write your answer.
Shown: 3000 rpm
